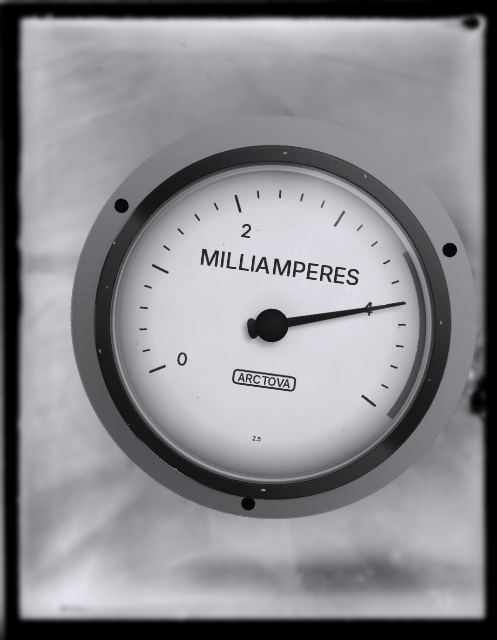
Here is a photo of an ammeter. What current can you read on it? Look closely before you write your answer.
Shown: 4 mA
